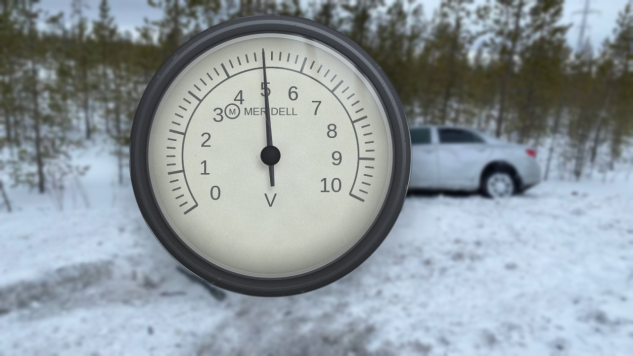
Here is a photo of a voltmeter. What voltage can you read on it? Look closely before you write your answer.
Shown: 5 V
